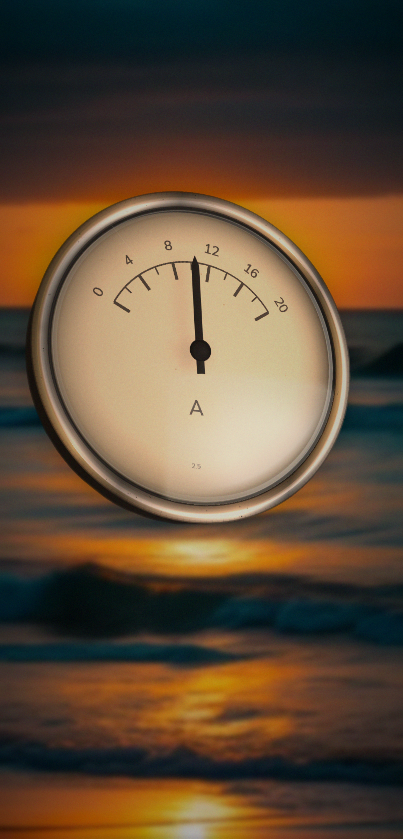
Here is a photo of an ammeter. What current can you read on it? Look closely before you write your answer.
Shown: 10 A
